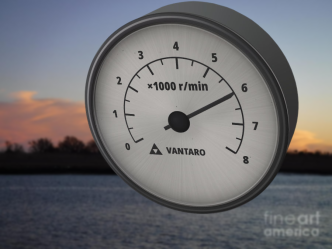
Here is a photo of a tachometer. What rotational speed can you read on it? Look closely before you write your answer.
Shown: 6000 rpm
